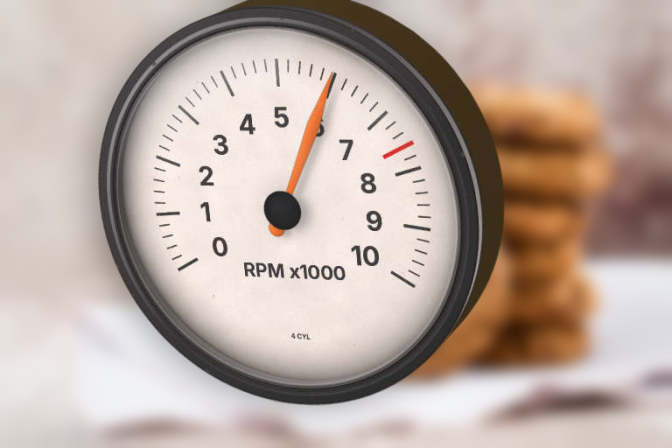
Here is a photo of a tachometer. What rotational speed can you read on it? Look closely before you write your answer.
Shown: 6000 rpm
